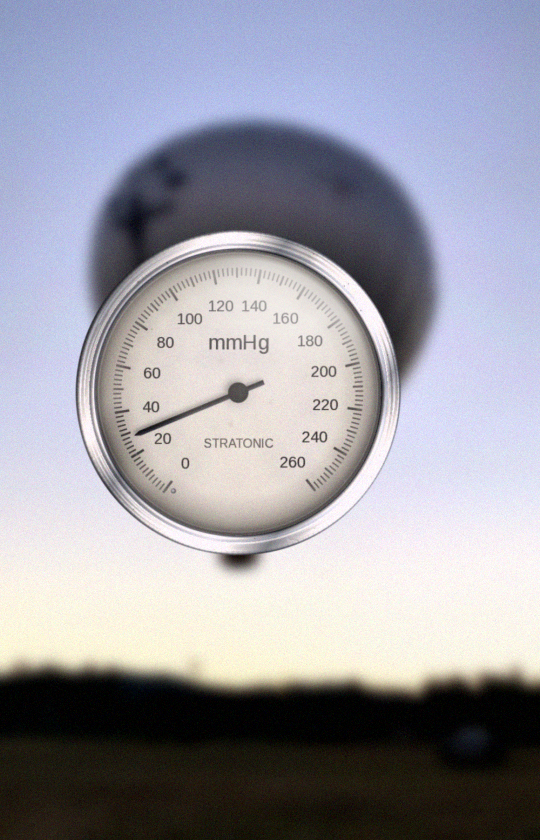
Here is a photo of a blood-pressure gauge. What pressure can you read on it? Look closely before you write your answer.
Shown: 28 mmHg
